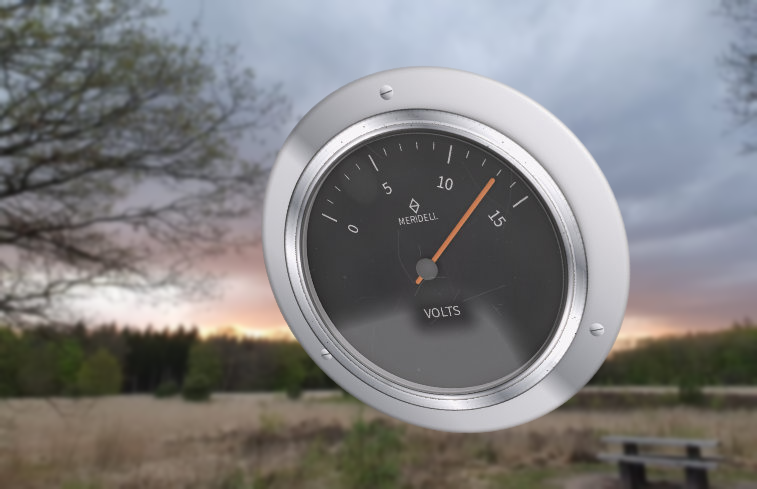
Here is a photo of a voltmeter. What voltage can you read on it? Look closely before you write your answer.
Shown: 13 V
